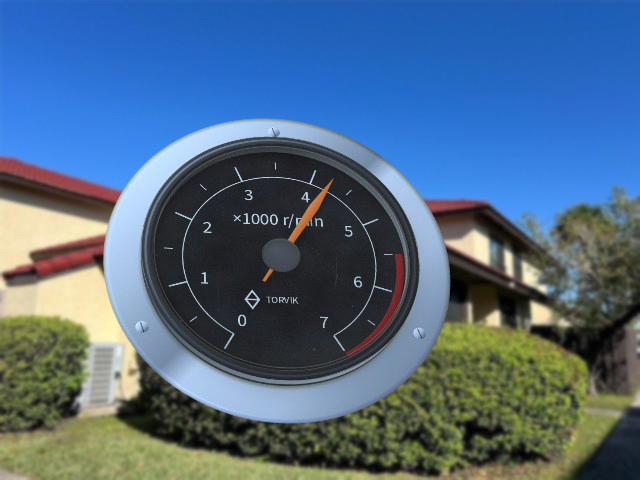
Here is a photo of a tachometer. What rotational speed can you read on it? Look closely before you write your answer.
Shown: 4250 rpm
